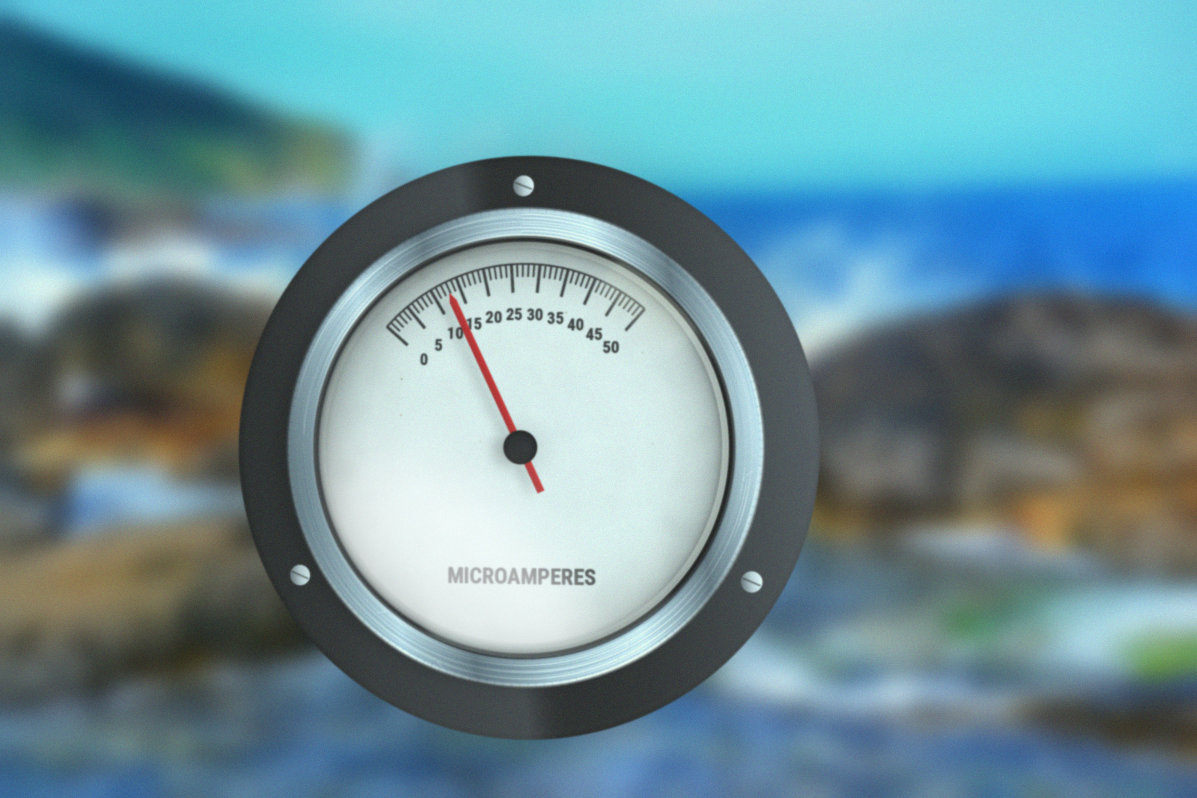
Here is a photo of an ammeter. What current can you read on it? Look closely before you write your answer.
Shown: 13 µA
